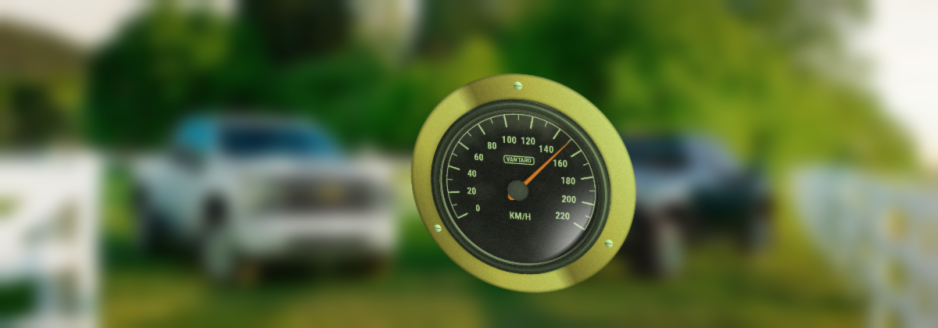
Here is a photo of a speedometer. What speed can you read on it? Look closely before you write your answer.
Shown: 150 km/h
